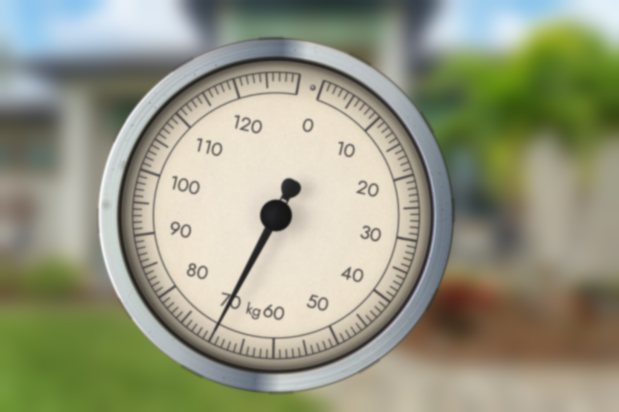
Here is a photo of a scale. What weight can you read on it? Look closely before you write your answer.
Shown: 70 kg
